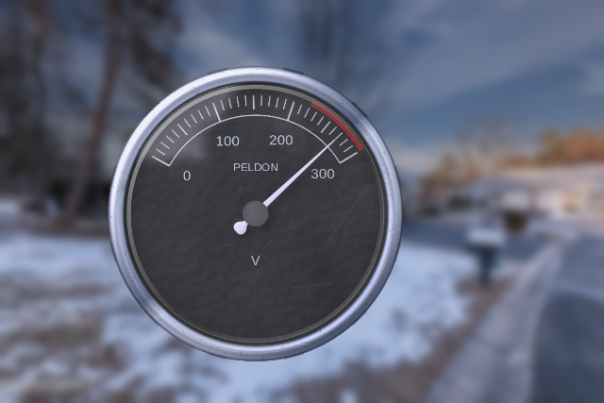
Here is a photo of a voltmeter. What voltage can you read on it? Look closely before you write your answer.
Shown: 270 V
